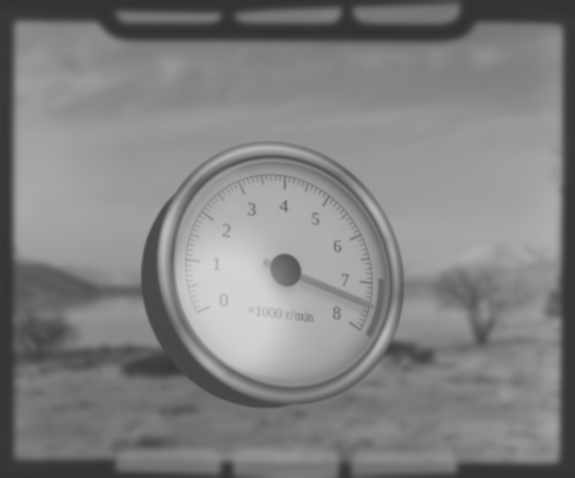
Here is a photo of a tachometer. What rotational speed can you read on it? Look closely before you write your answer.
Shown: 7500 rpm
